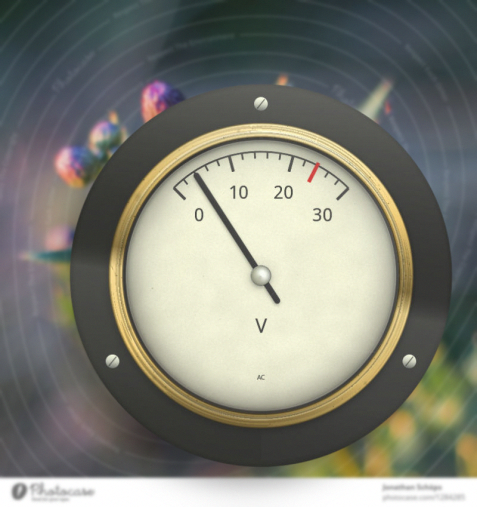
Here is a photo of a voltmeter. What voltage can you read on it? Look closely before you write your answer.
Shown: 4 V
